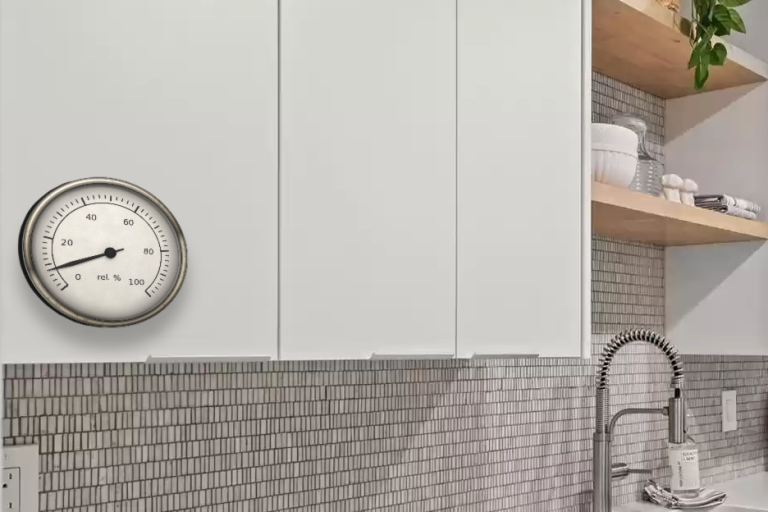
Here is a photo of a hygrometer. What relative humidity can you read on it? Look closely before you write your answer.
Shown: 8 %
